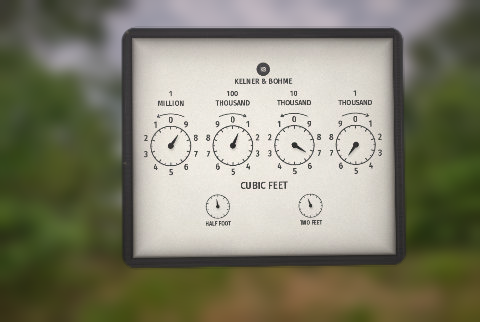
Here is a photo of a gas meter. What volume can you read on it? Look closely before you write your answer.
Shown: 906600 ft³
